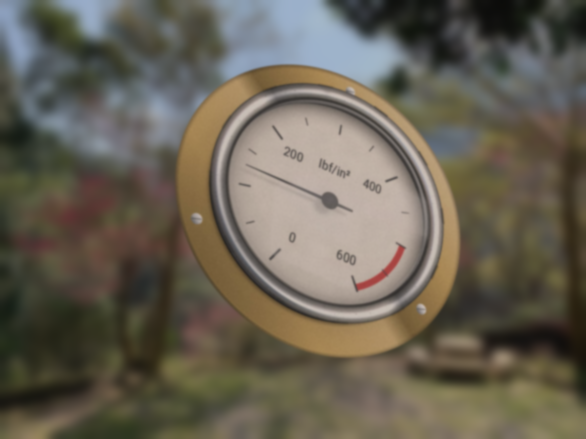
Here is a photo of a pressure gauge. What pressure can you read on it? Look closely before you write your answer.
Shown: 125 psi
